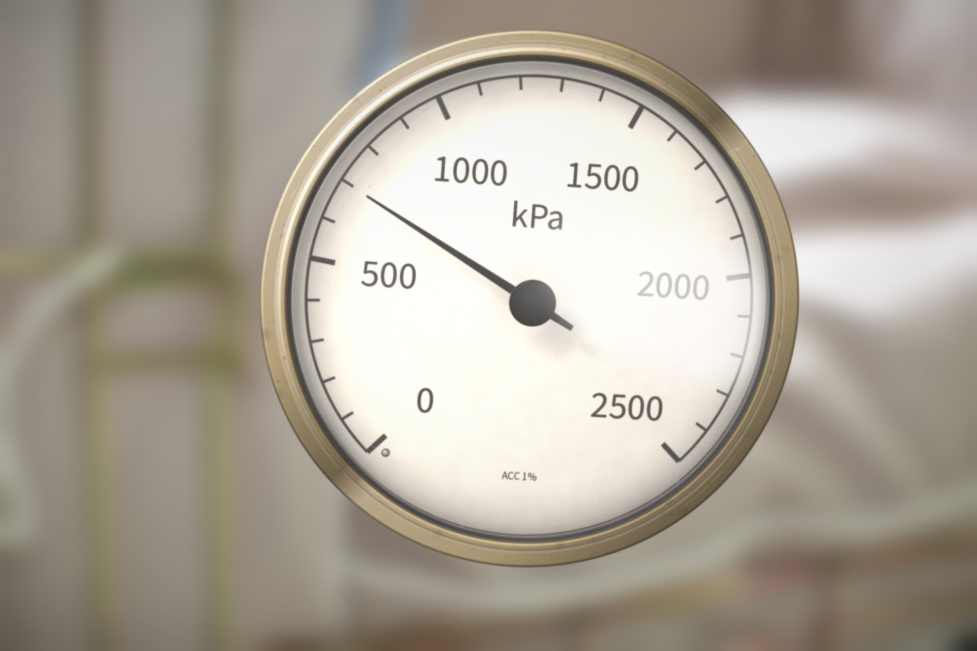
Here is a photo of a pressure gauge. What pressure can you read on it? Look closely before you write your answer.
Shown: 700 kPa
